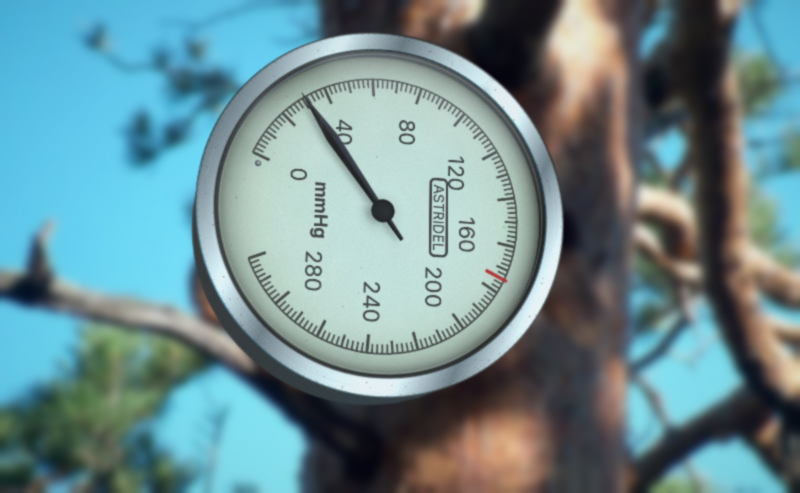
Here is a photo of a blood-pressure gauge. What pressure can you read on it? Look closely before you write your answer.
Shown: 30 mmHg
